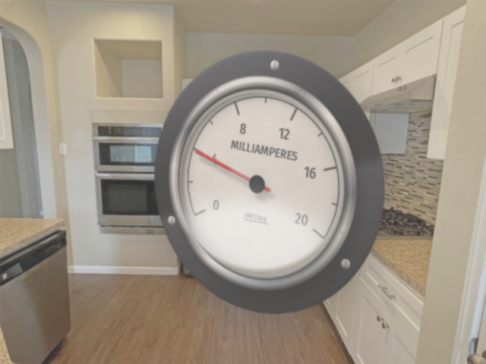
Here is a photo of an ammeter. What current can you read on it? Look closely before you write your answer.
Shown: 4 mA
